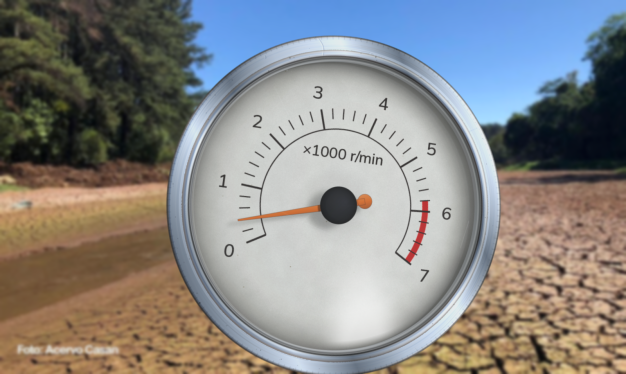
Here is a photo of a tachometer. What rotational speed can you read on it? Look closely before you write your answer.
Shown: 400 rpm
